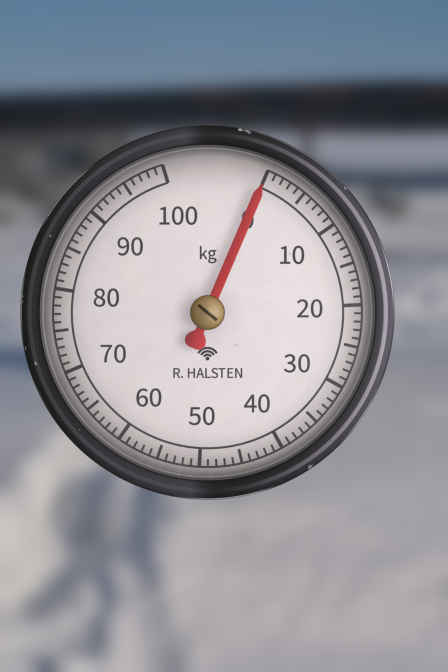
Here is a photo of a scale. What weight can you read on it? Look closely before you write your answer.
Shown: 0 kg
